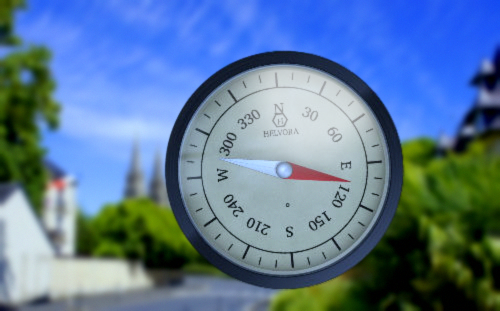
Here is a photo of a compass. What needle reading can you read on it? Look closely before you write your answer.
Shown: 105 °
